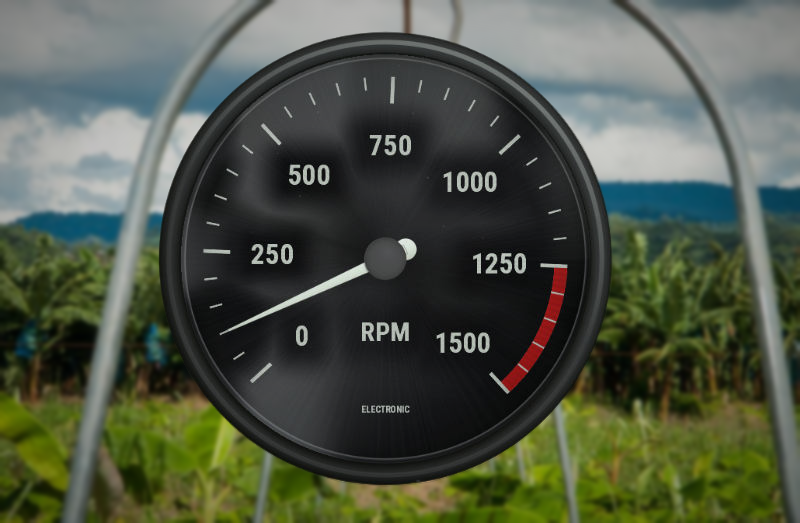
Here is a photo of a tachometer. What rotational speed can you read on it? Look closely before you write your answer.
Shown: 100 rpm
